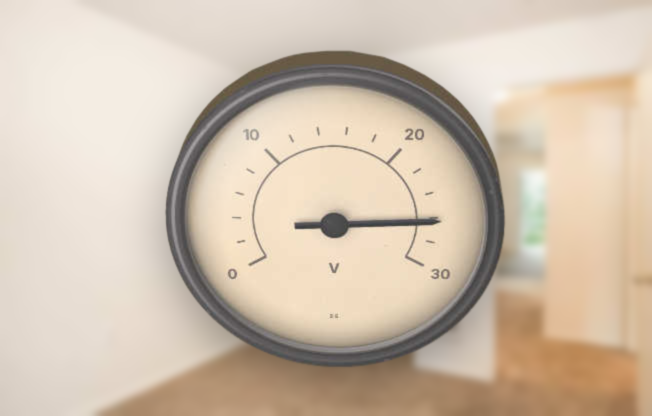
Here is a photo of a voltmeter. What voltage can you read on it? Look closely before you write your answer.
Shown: 26 V
